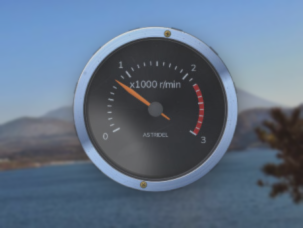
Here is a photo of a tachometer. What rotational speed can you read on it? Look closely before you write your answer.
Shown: 800 rpm
